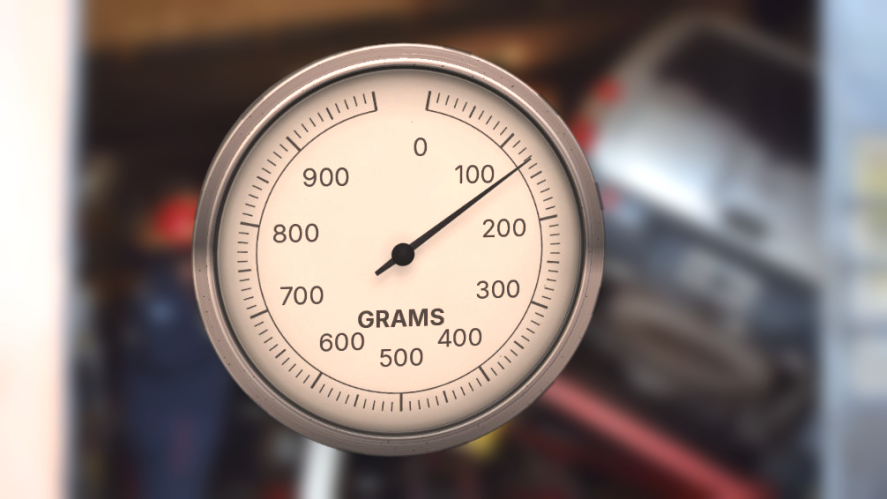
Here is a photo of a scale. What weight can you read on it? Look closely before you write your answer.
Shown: 130 g
